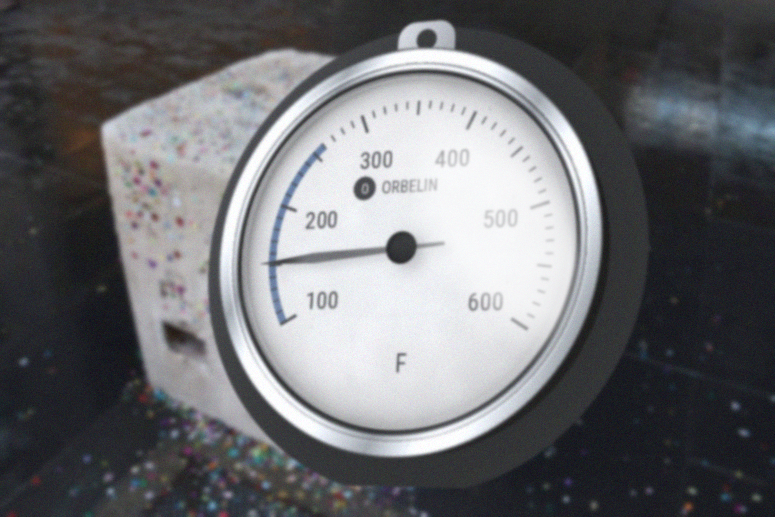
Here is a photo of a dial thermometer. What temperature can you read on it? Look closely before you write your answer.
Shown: 150 °F
